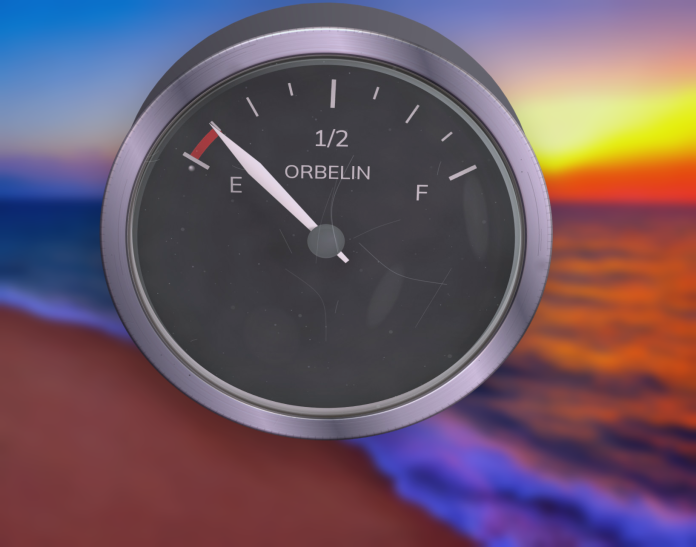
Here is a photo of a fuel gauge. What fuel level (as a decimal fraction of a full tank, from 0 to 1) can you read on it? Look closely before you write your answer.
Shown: 0.125
